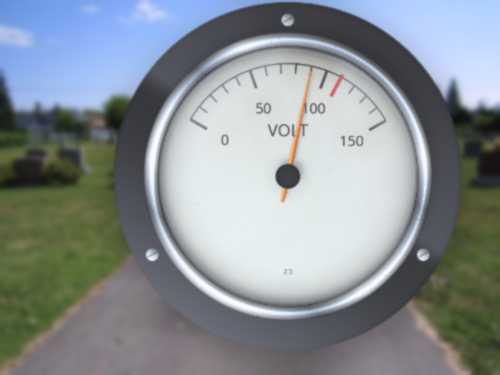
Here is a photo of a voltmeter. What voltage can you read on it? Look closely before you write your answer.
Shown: 90 V
